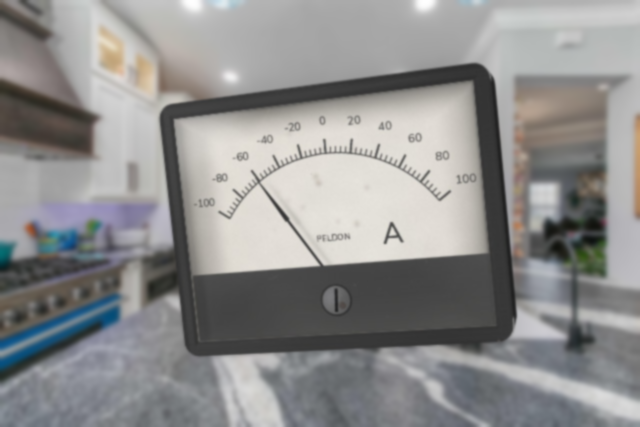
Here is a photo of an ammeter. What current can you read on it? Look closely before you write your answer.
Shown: -60 A
